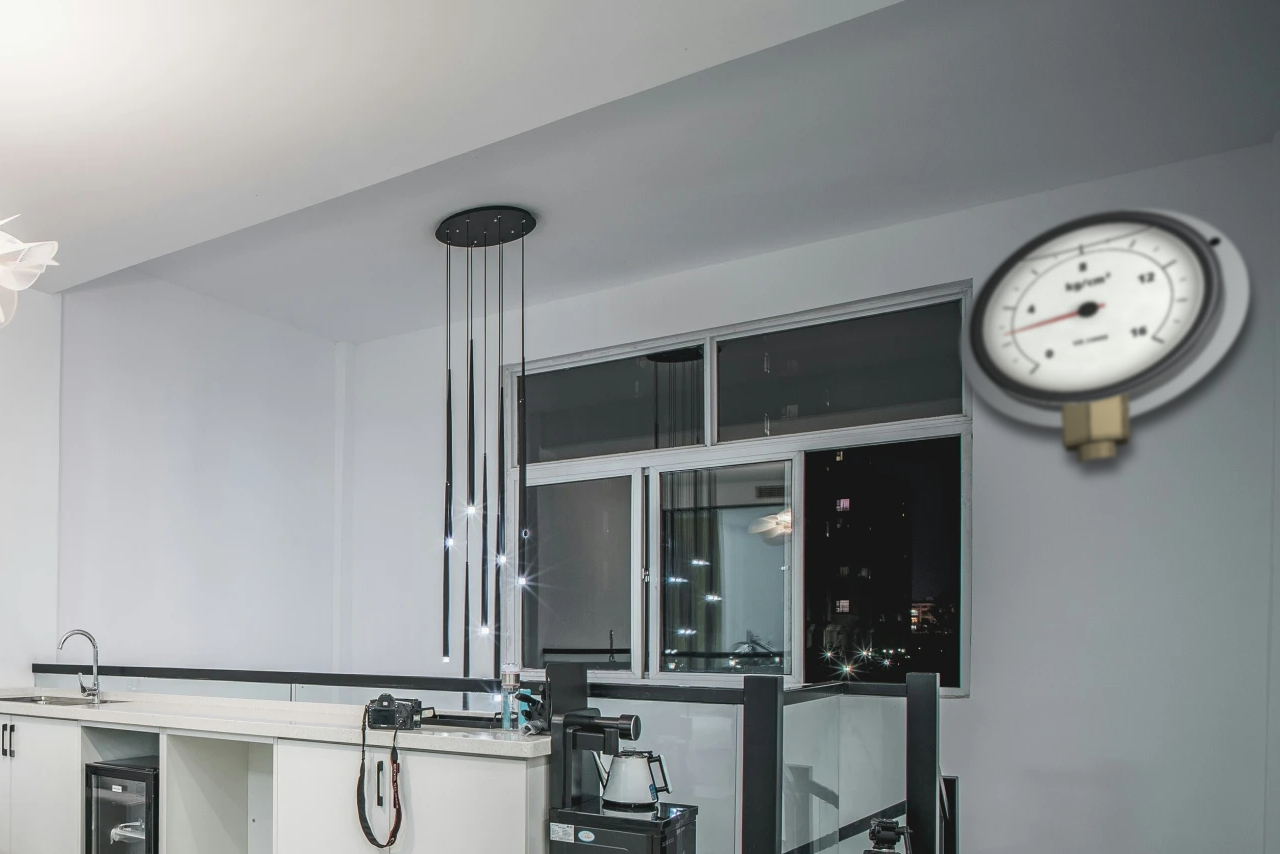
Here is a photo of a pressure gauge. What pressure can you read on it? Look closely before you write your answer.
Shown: 2.5 kg/cm²
